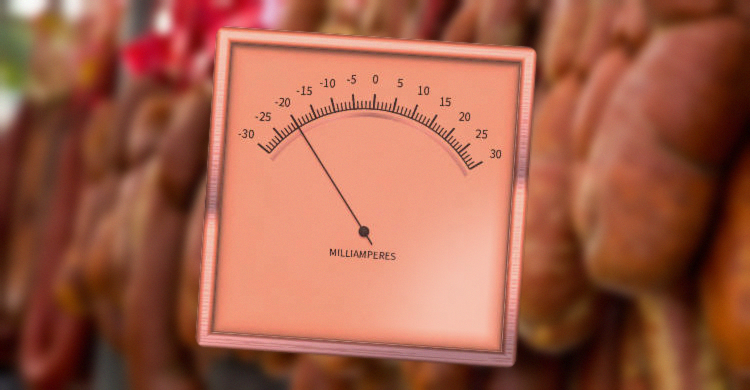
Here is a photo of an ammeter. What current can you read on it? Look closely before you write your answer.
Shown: -20 mA
